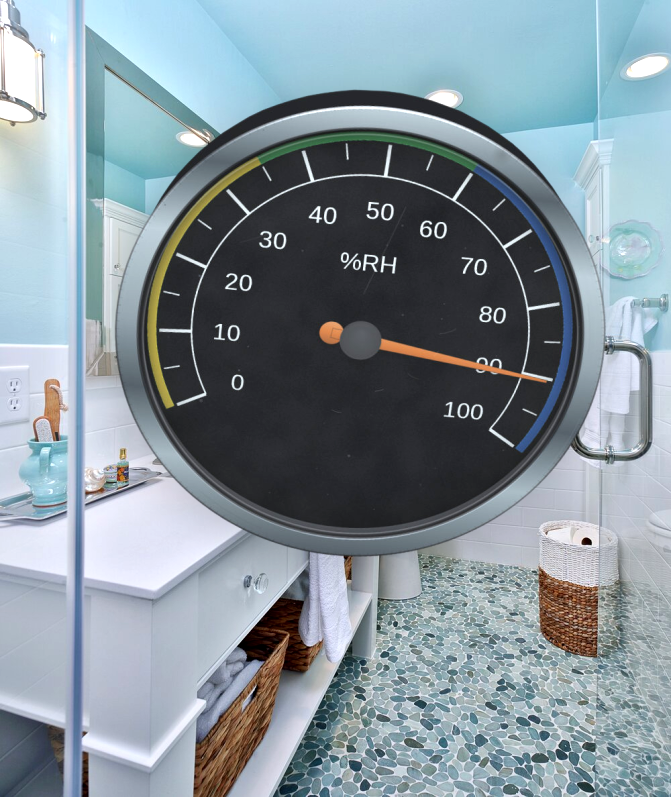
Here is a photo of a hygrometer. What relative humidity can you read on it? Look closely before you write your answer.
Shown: 90 %
